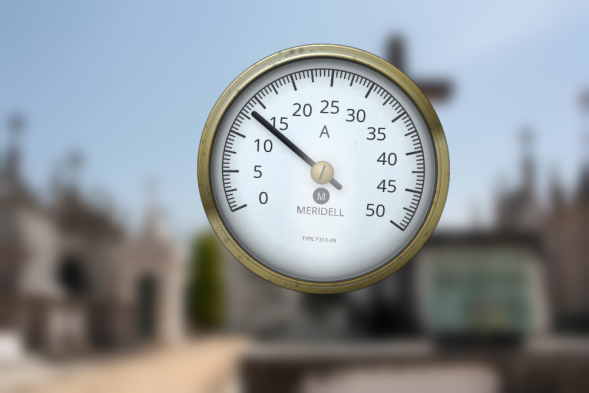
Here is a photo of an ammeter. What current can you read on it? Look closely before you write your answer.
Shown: 13.5 A
